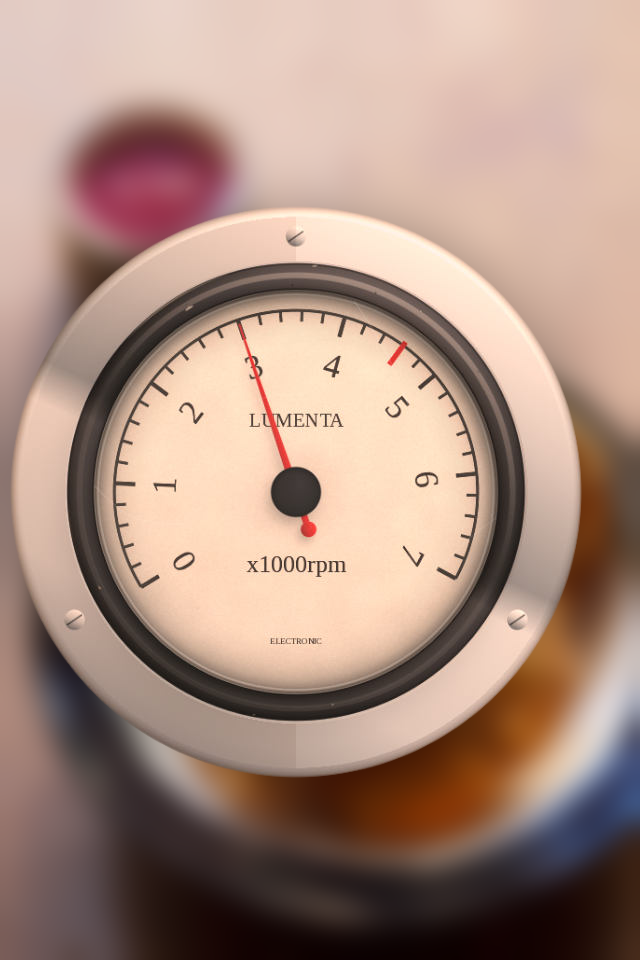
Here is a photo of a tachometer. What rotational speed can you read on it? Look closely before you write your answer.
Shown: 3000 rpm
